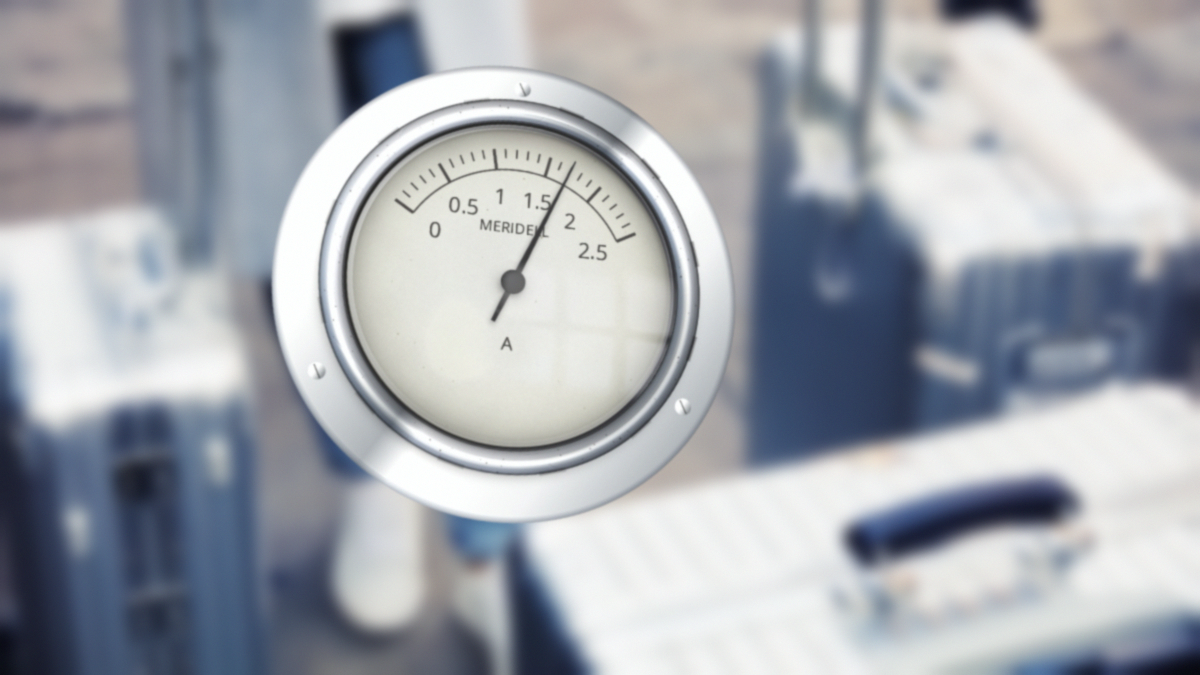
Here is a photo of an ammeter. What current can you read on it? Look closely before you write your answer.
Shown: 1.7 A
